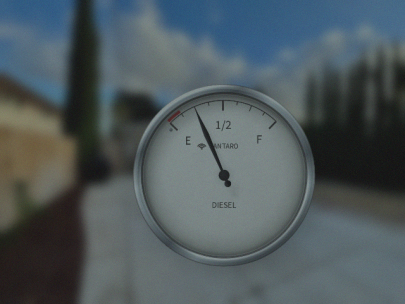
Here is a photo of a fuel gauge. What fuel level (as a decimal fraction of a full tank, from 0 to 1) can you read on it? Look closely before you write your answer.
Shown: 0.25
